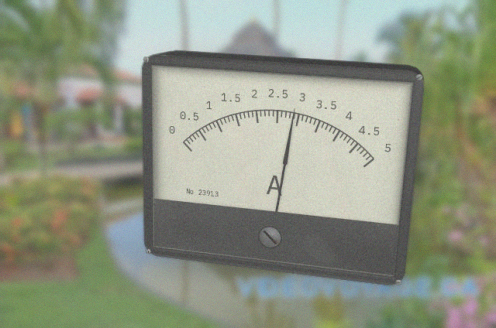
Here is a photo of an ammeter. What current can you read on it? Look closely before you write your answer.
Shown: 2.9 A
